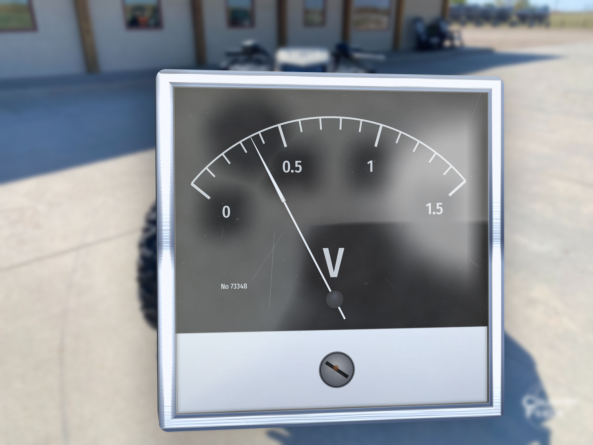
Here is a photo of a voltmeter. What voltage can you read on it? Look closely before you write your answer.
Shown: 0.35 V
